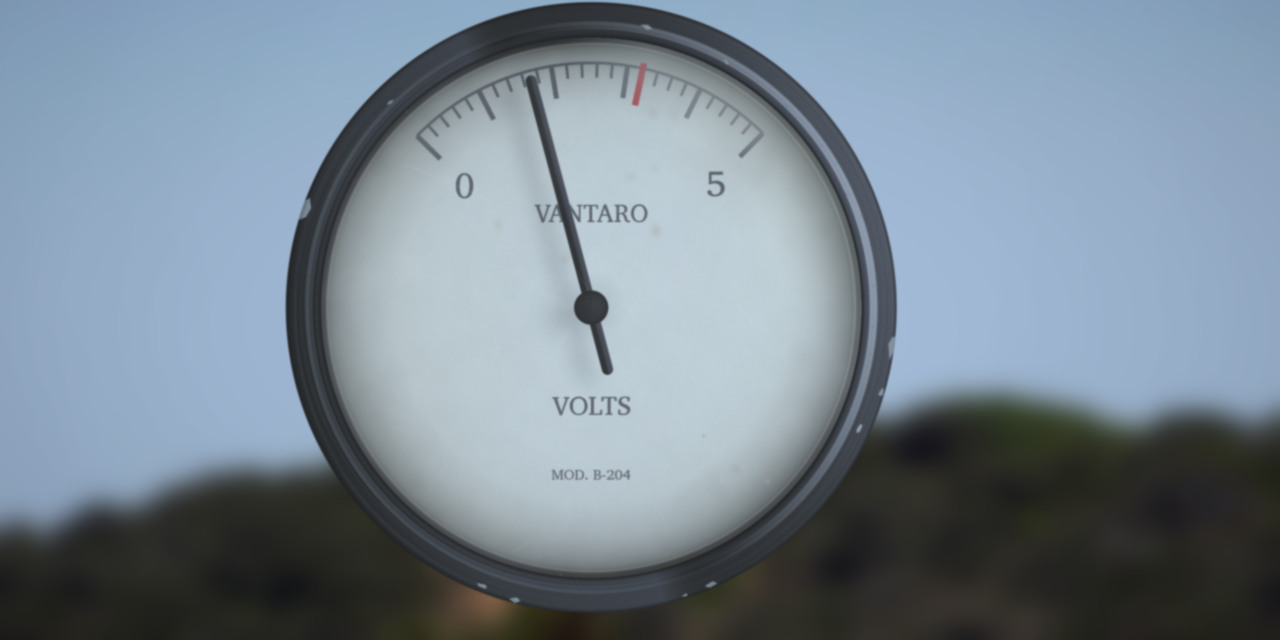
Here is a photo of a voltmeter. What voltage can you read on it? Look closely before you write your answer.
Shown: 1.7 V
